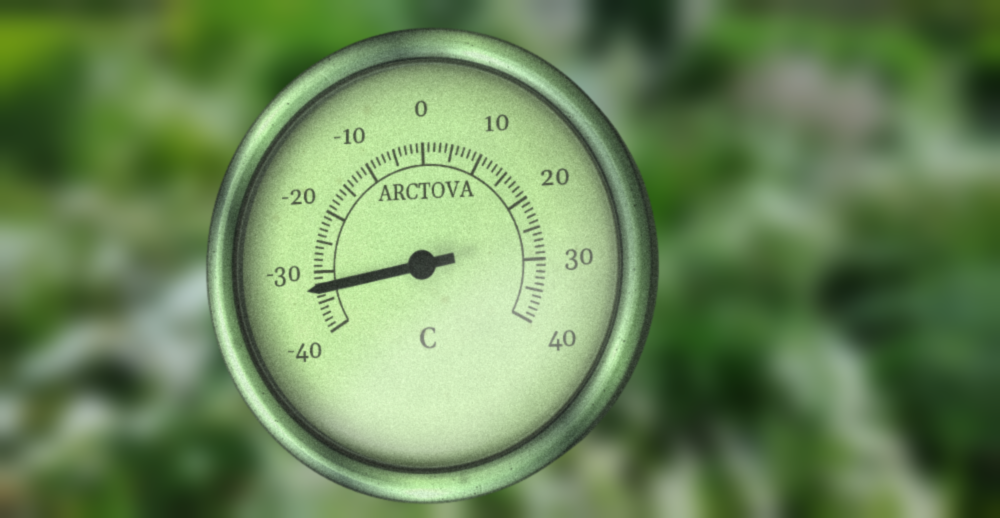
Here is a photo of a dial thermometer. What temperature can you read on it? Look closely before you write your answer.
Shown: -33 °C
